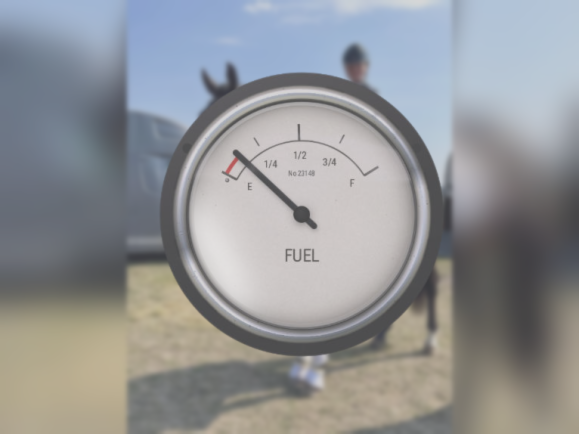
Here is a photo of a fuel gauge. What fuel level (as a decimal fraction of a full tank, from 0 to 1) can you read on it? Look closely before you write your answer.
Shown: 0.125
